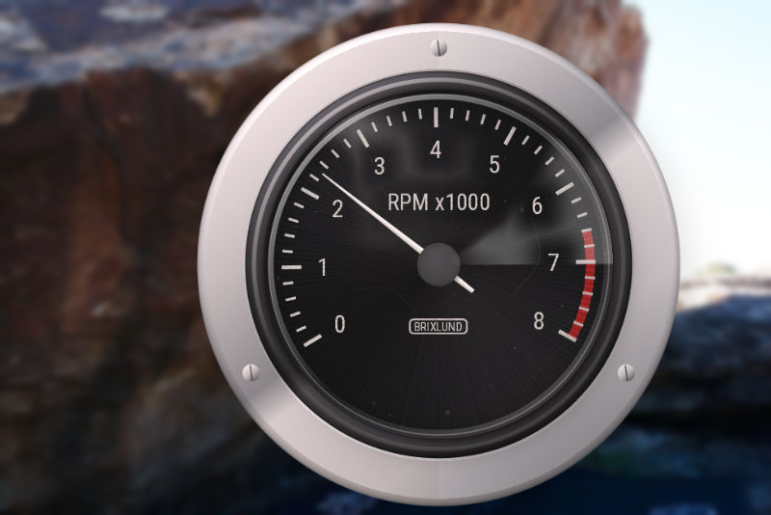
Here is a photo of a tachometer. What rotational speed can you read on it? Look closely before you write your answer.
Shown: 2300 rpm
